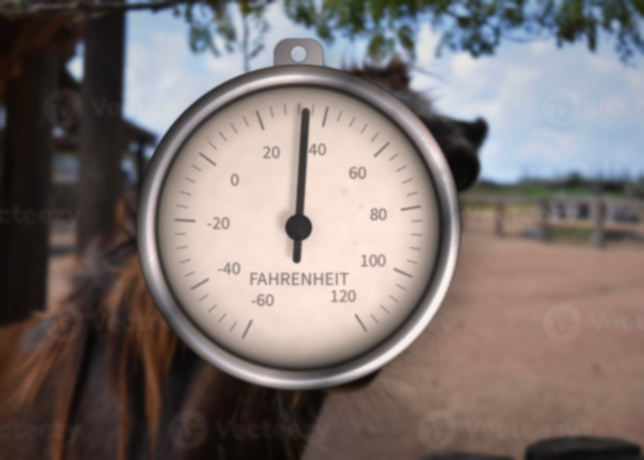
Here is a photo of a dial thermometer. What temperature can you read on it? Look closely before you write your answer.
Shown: 34 °F
